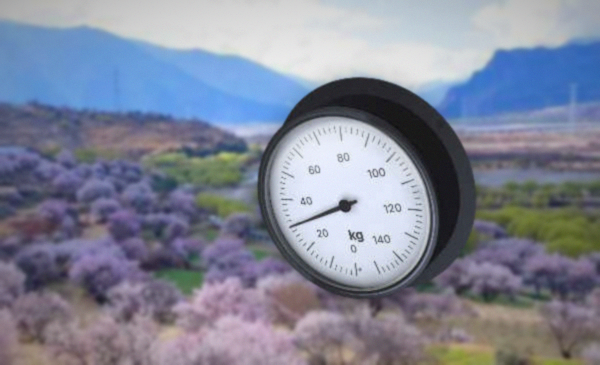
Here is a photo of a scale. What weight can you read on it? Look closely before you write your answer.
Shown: 30 kg
